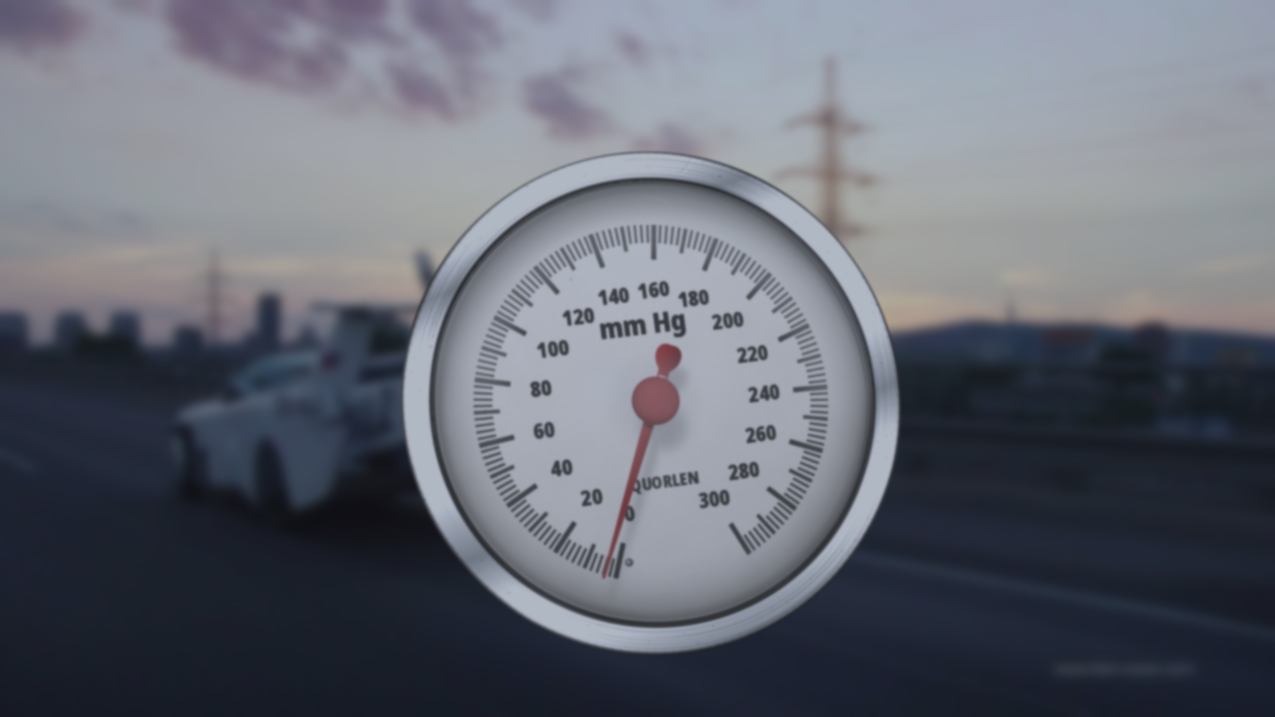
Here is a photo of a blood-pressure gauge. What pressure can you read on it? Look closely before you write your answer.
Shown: 4 mmHg
